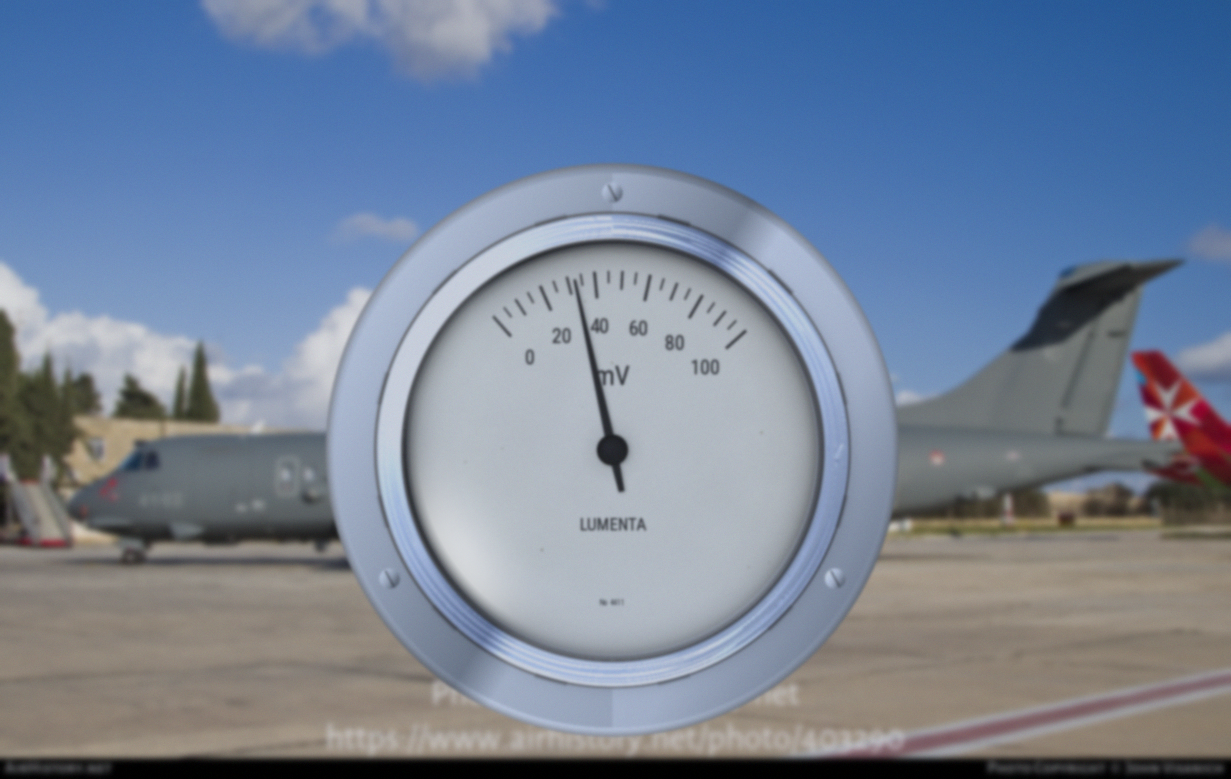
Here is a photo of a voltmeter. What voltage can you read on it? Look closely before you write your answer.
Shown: 32.5 mV
